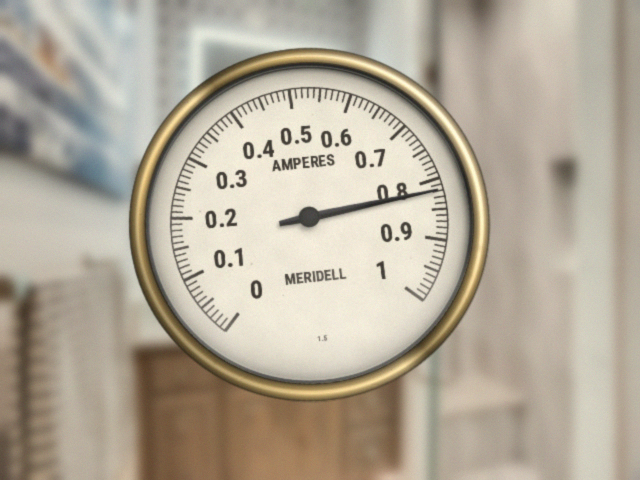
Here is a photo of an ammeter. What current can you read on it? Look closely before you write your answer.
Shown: 0.82 A
